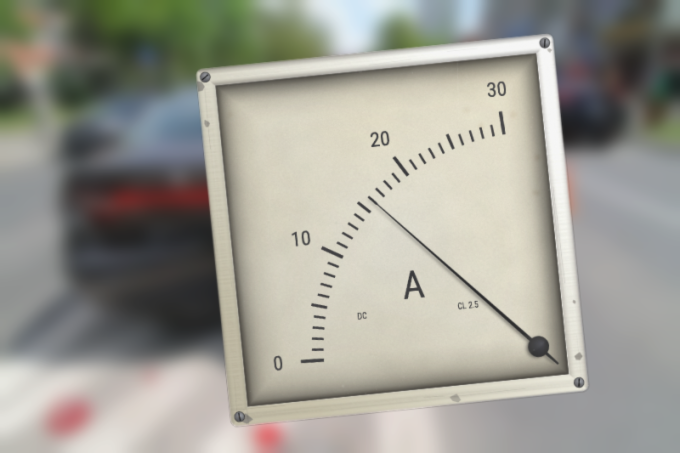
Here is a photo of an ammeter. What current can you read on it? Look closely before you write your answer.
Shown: 16 A
